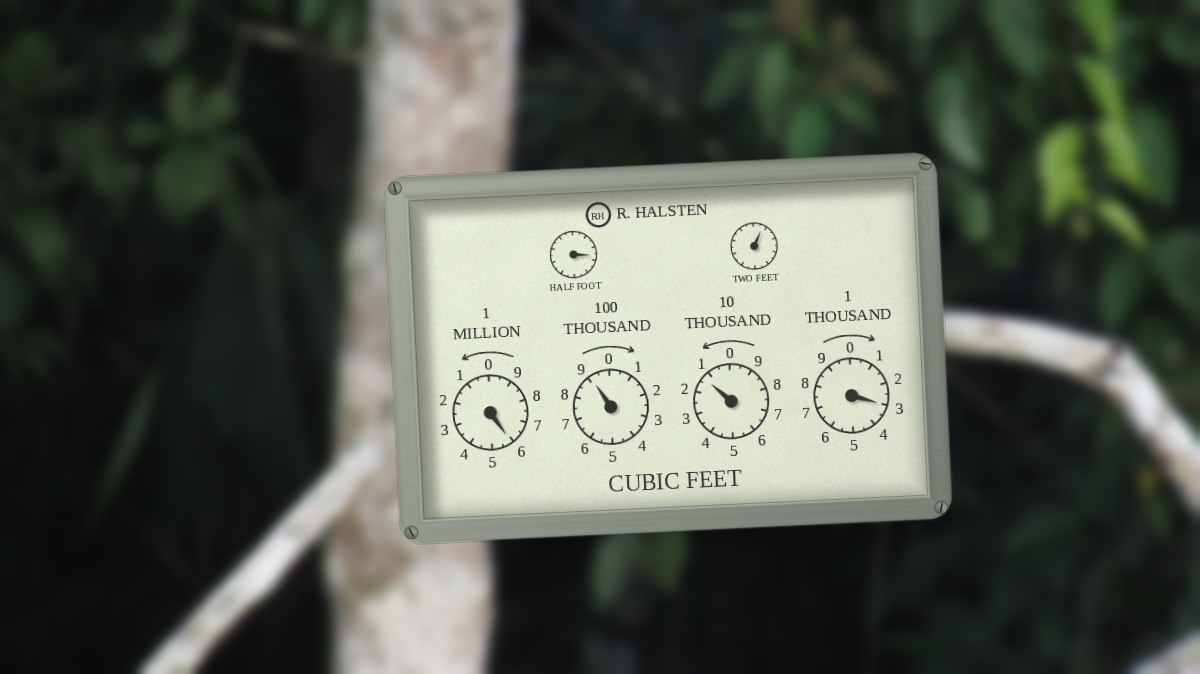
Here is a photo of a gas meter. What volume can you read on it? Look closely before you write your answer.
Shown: 591300 ft³
